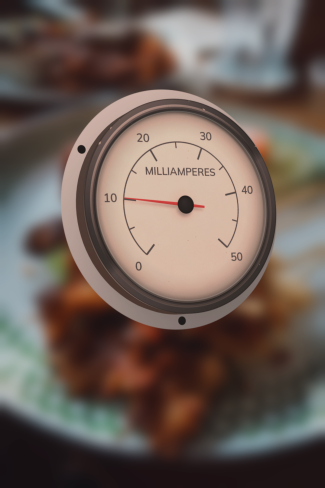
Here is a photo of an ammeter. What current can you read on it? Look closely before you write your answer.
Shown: 10 mA
